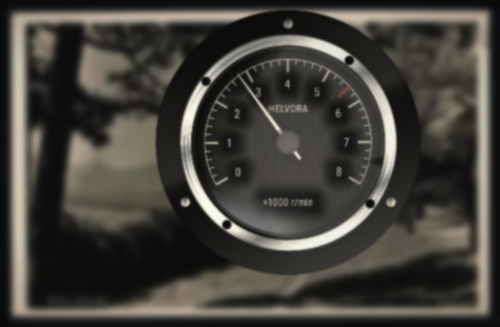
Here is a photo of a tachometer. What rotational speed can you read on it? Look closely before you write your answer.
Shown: 2800 rpm
